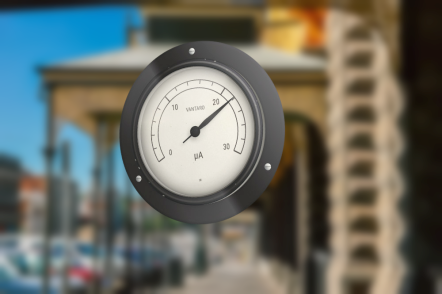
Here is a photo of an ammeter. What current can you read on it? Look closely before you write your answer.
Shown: 22 µA
